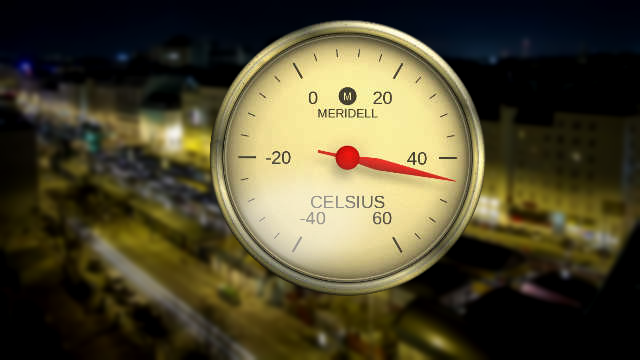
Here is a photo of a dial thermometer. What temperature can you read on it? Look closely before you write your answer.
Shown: 44 °C
